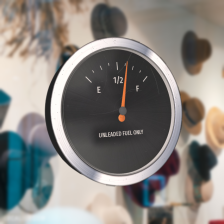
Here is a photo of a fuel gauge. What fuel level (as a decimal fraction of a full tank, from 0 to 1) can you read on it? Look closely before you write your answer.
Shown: 0.625
